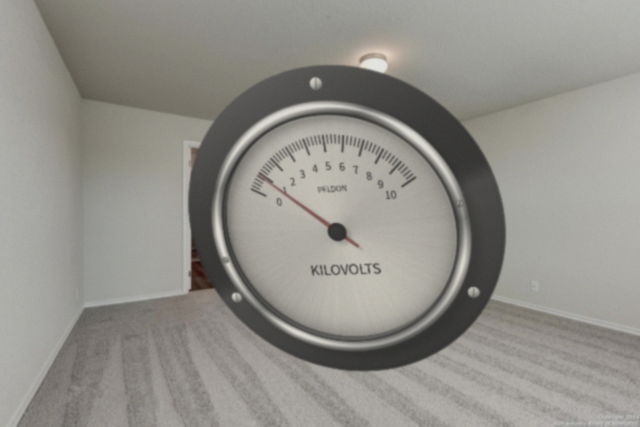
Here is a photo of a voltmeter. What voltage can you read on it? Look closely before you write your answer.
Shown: 1 kV
